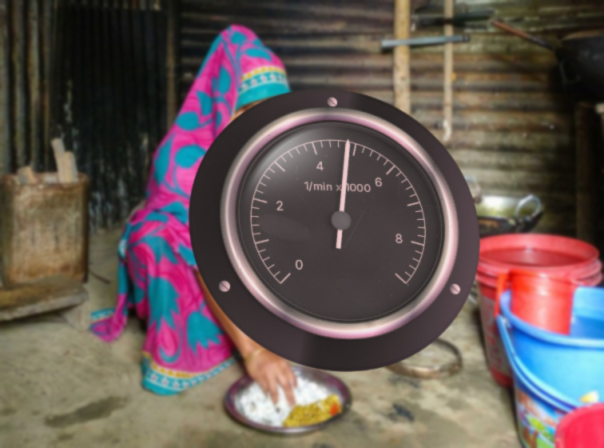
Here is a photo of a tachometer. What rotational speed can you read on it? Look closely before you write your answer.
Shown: 4800 rpm
